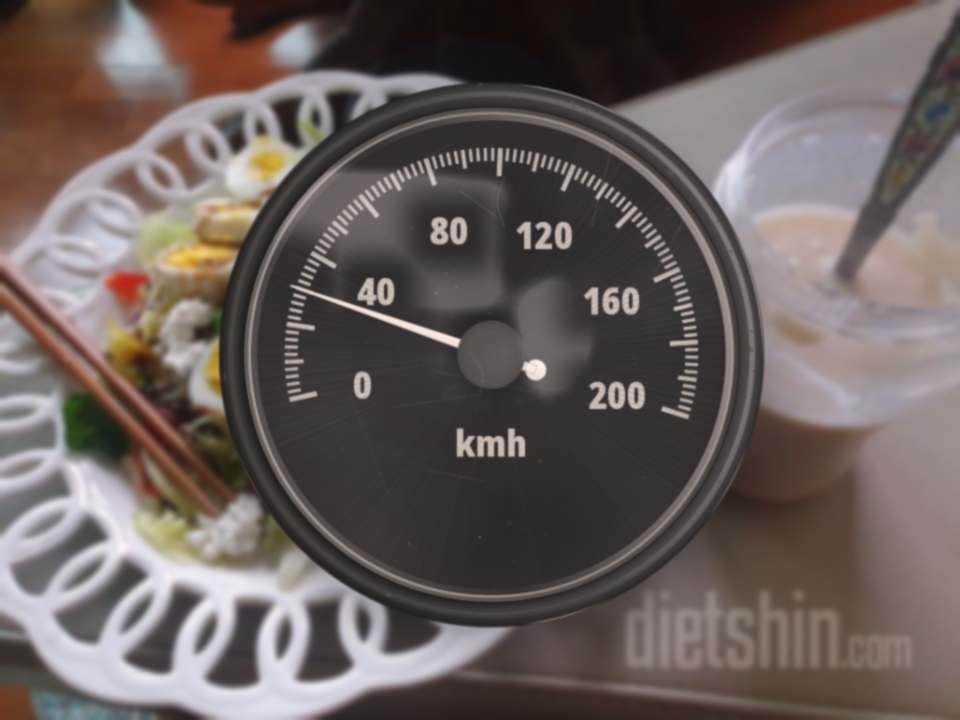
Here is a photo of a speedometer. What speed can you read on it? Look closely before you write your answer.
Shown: 30 km/h
